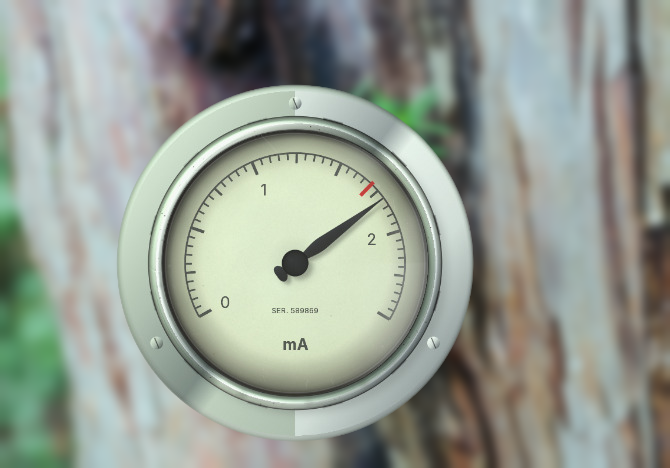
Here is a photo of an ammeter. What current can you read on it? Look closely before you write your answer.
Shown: 1.8 mA
